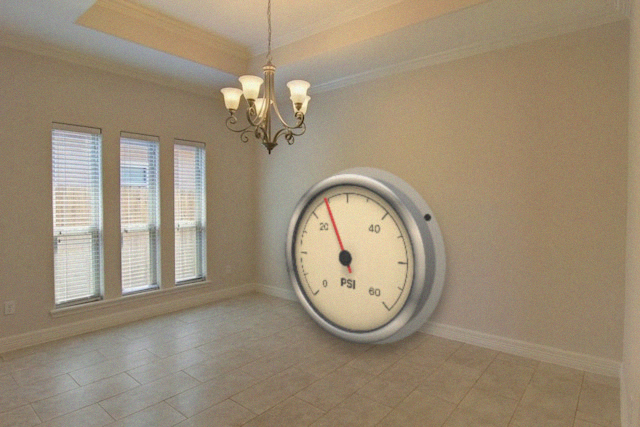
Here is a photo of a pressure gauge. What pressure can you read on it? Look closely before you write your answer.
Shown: 25 psi
